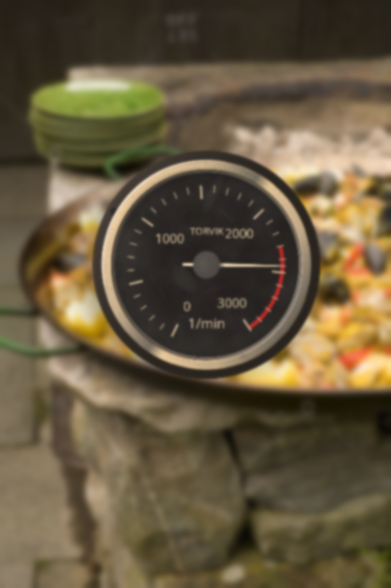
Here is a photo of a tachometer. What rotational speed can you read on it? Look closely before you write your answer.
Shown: 2450 rpm
